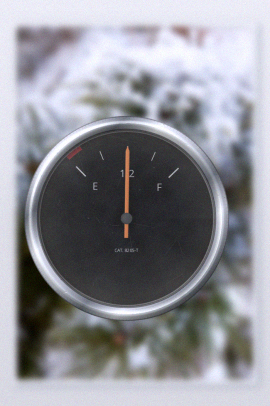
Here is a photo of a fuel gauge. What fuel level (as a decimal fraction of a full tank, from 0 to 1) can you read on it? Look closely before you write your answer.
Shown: 0.5
